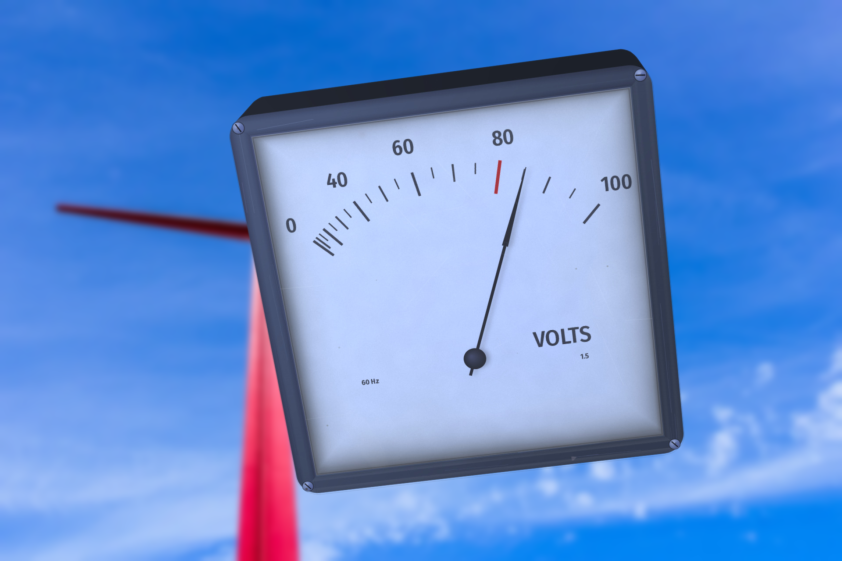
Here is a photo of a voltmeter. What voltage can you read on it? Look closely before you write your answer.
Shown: 85 V
